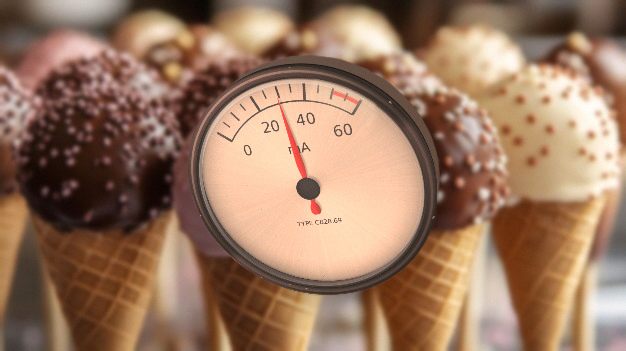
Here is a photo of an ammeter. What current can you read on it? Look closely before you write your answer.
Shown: 30 mA
